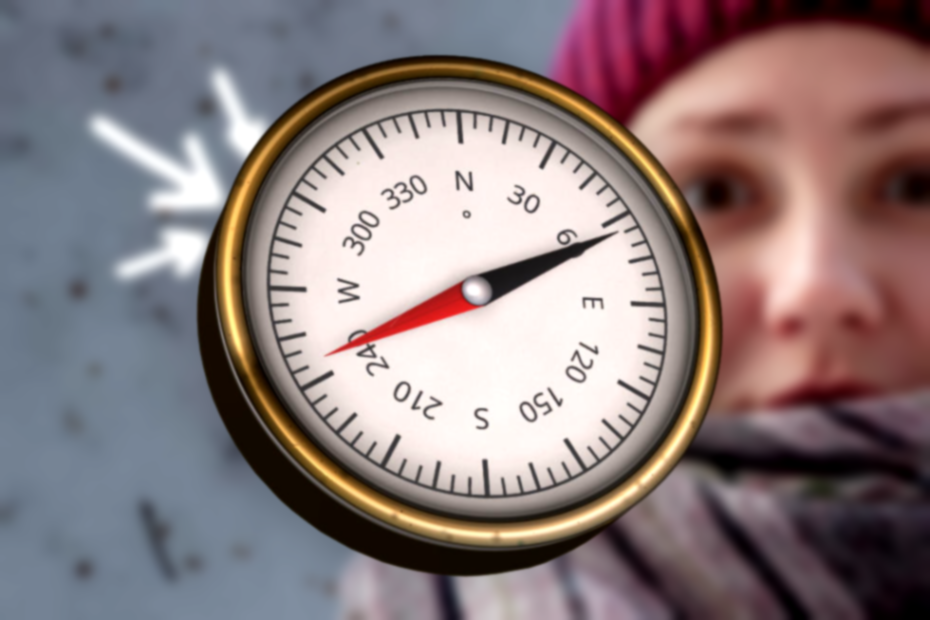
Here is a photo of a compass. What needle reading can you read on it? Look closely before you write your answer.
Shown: 245 °
